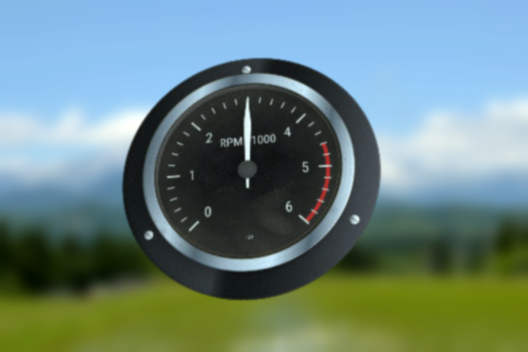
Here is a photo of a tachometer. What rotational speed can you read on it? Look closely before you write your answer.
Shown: 3000 rpm
